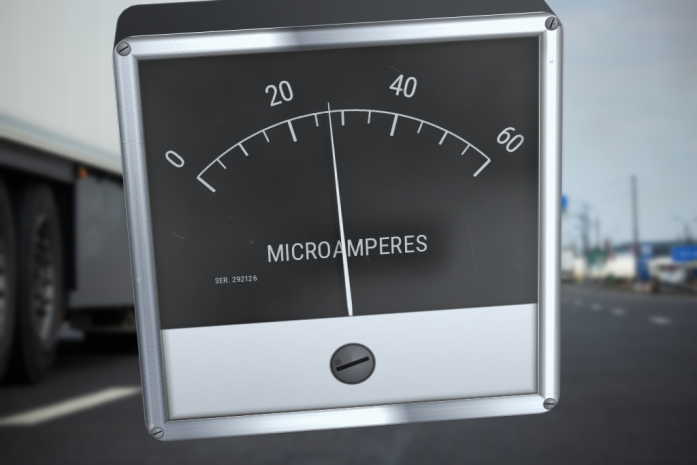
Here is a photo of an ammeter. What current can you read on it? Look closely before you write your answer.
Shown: 27.5 µA
